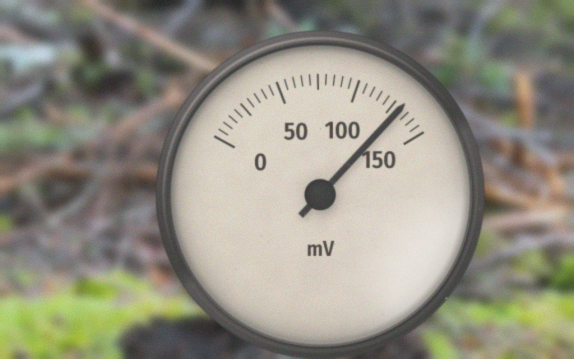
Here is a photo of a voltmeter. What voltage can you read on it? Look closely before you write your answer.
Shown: 130 mV
